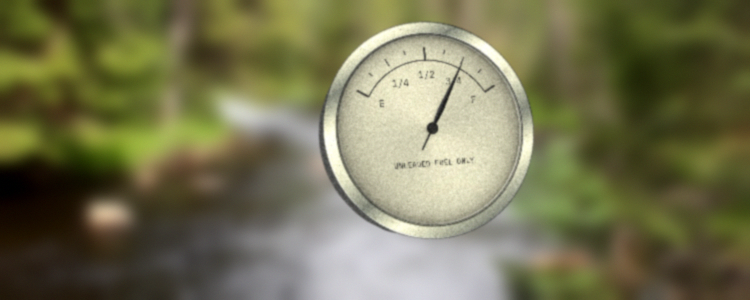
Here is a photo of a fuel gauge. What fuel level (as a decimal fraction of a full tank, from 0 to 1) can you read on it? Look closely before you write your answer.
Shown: 0.75
